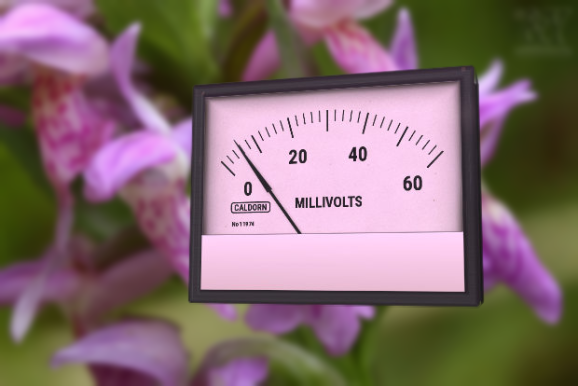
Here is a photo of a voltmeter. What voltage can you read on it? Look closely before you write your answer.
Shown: 6 mV
